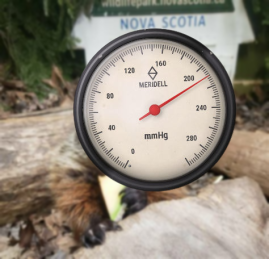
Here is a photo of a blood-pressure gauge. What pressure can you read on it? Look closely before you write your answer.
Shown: 210 mmHg
